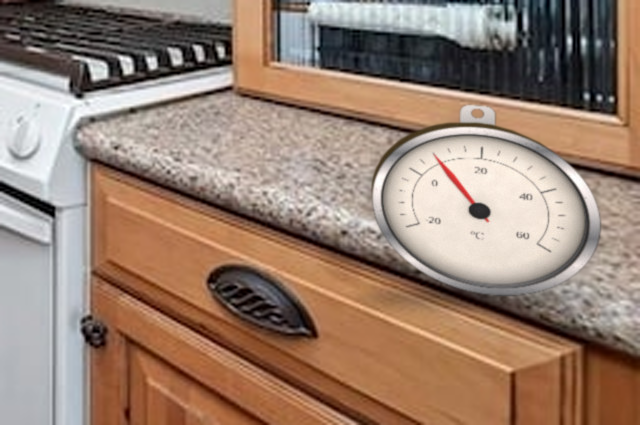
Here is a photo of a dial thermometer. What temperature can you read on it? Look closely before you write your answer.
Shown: 8 °C
